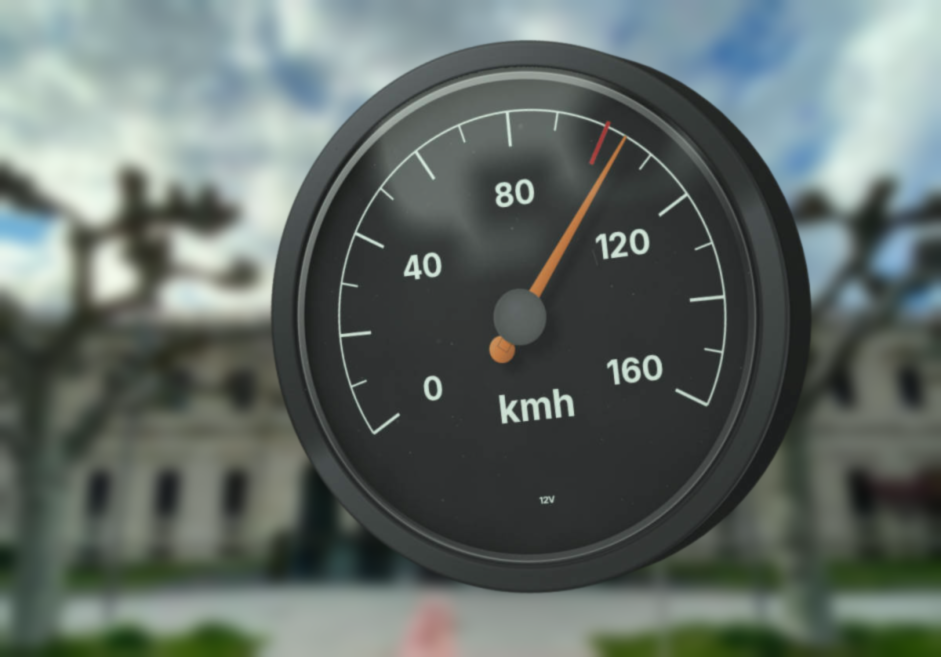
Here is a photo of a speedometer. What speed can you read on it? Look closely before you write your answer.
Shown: 105 km/h
